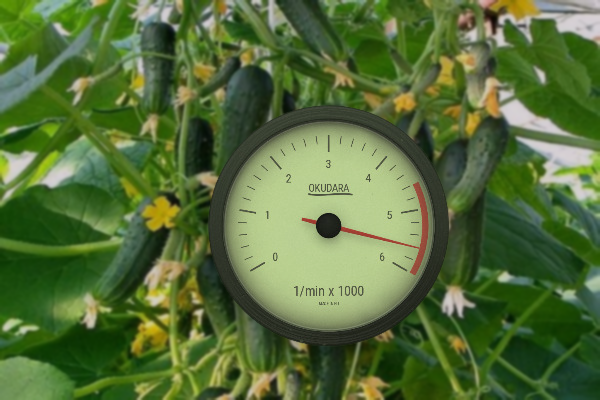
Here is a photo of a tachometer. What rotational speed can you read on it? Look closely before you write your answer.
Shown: 5600 rpm
